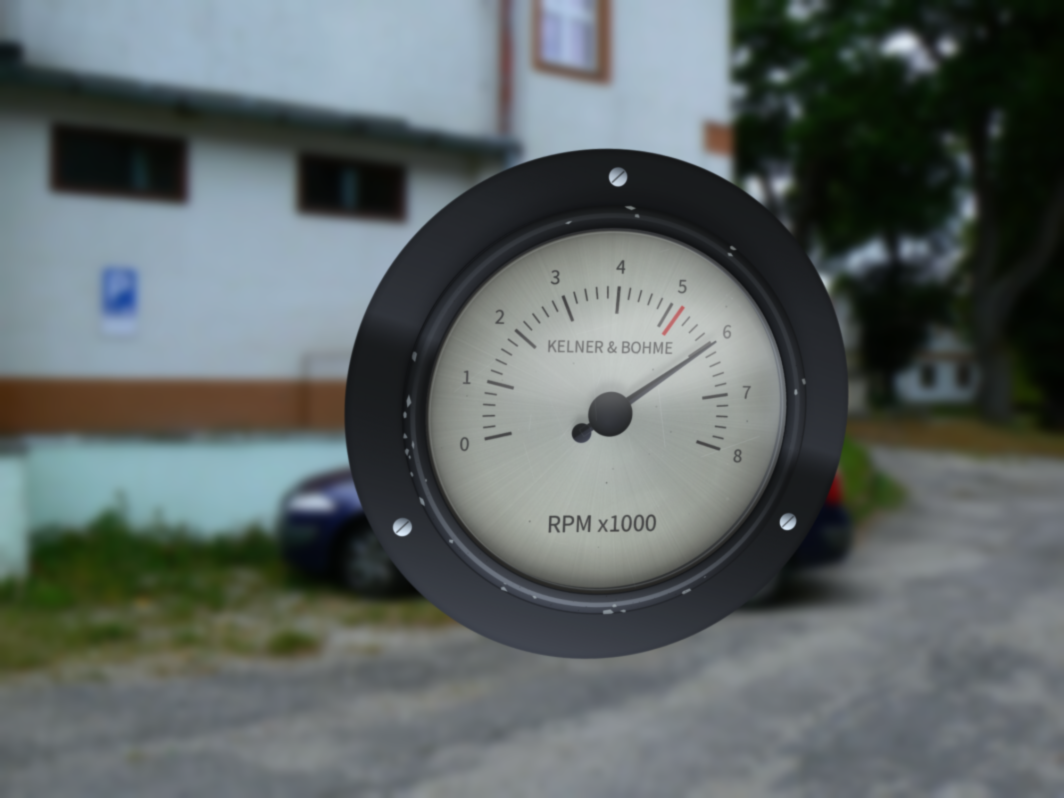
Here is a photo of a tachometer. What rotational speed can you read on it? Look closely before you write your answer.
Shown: 6000 rpm
